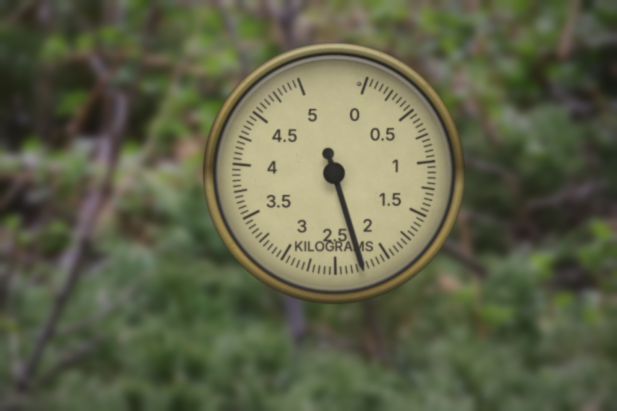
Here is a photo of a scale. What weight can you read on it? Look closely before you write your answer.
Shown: 2.25 kg
